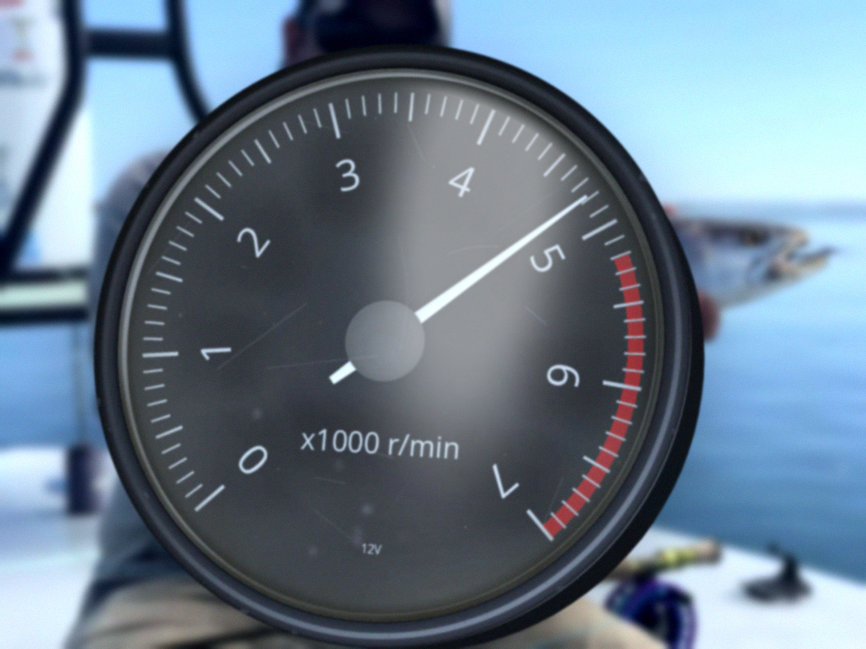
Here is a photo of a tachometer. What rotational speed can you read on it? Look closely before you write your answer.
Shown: 4800 rpm
